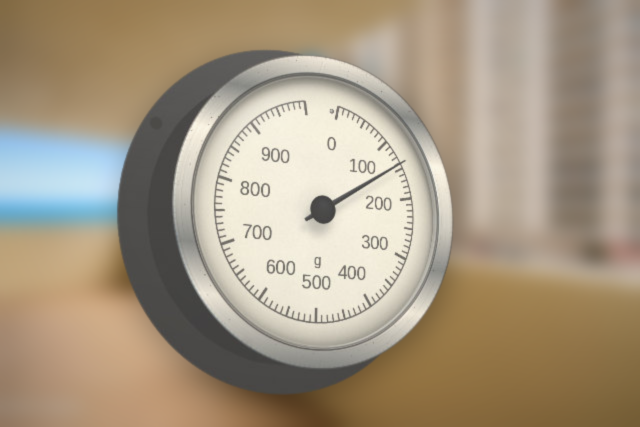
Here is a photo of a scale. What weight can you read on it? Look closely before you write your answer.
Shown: 140 g
